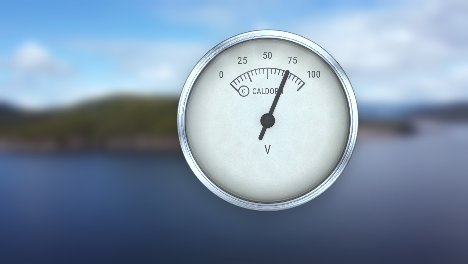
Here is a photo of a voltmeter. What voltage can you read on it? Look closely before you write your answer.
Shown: 75 V
